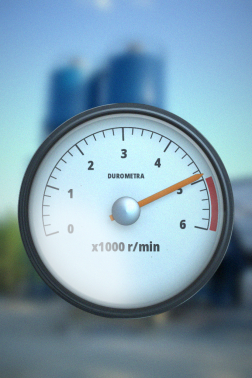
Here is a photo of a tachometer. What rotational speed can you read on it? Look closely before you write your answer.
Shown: 4900 rpm
